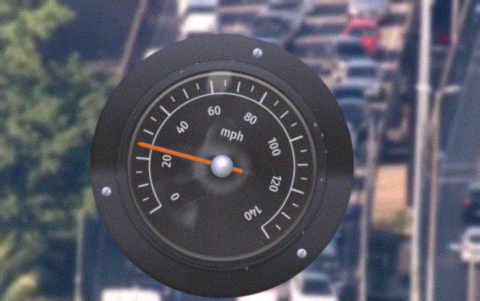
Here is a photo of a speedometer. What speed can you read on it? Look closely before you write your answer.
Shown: 25 mph
